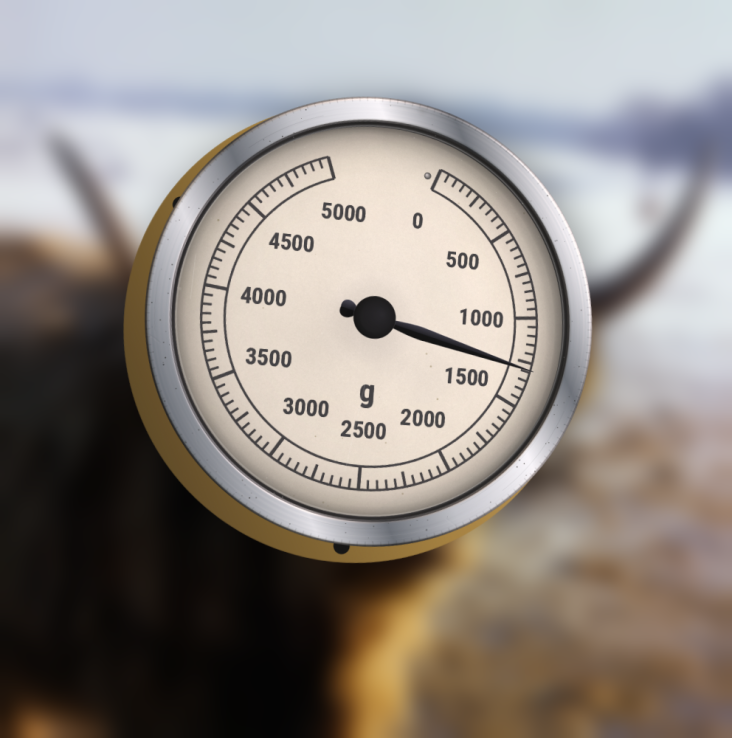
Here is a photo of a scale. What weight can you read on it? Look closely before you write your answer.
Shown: 1300 g
